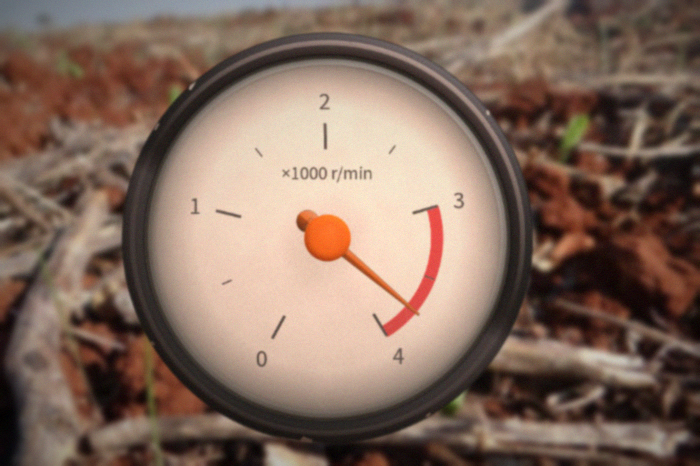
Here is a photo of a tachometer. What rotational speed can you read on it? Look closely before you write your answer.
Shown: 3750 rpm
